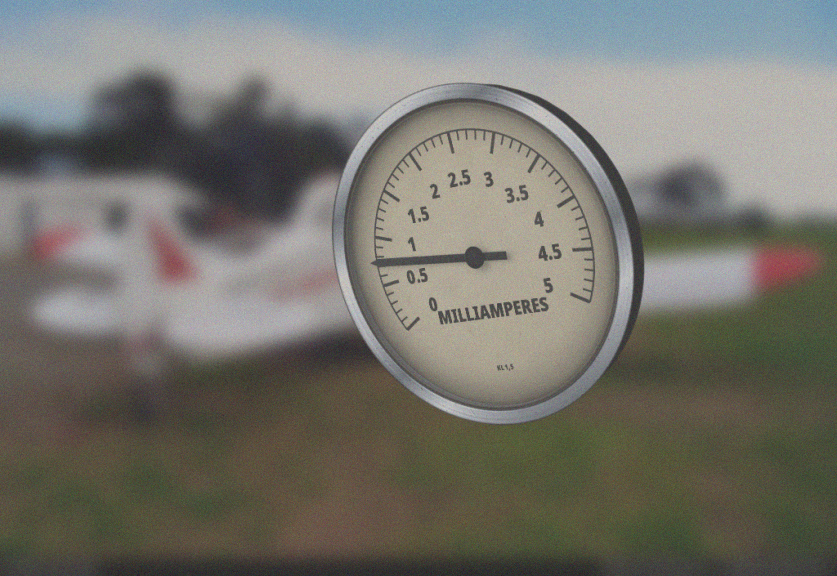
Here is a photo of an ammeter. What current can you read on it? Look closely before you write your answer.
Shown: 0.75 mA
